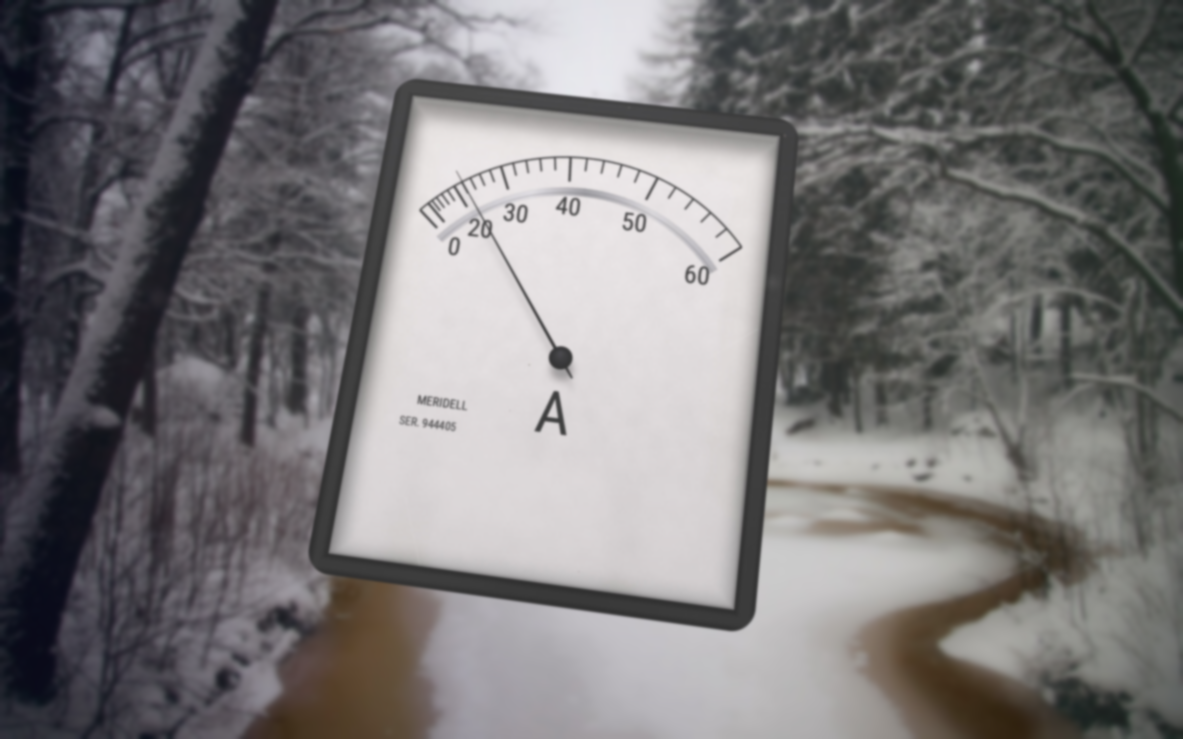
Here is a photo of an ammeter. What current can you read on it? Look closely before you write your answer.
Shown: 22 A
